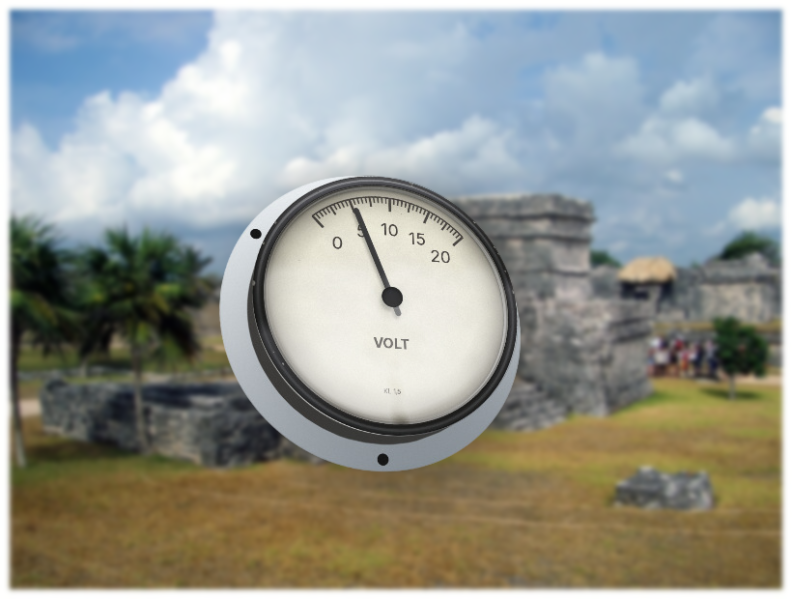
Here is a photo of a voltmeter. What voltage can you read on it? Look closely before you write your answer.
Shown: 5 V
